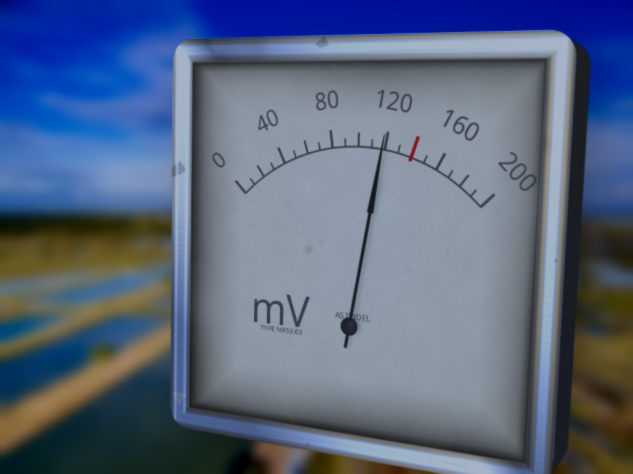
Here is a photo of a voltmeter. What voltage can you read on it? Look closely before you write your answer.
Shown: 120 mV
